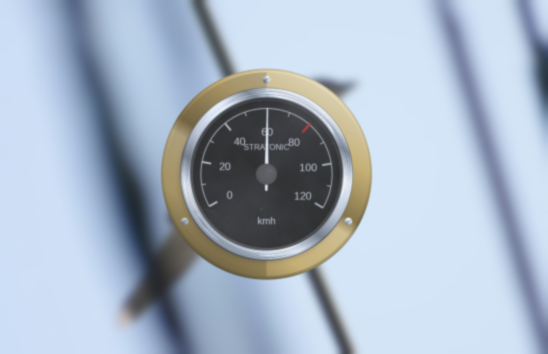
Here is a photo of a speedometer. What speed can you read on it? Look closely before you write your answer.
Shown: 60 km/h
